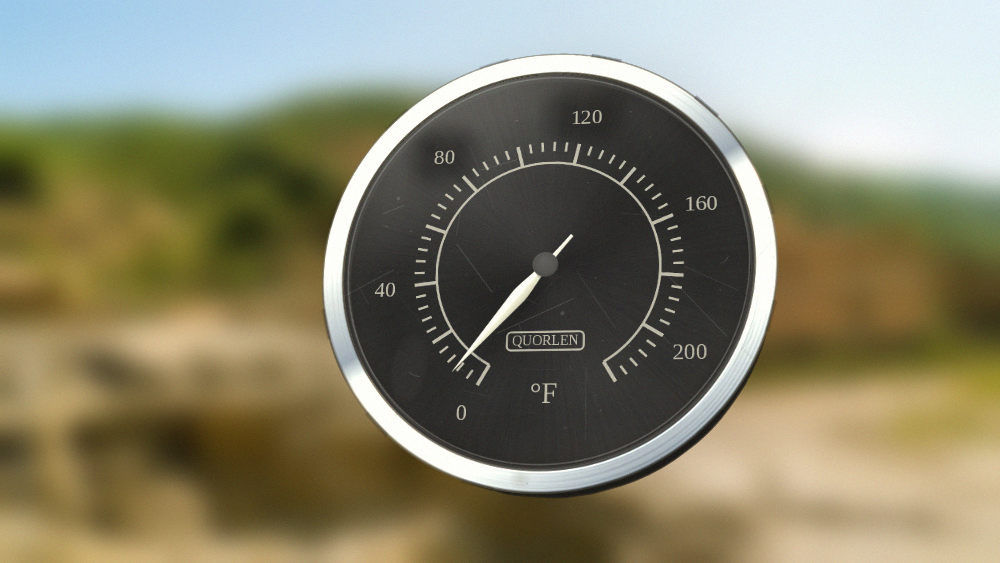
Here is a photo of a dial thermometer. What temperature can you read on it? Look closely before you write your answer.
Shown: 8 °F
